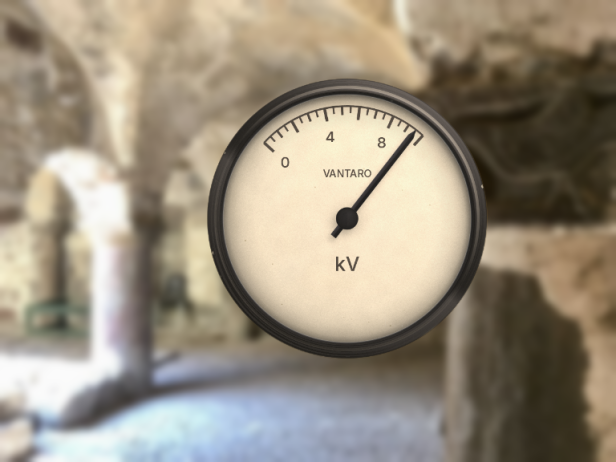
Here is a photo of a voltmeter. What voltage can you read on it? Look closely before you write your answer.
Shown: 9.5 kV
